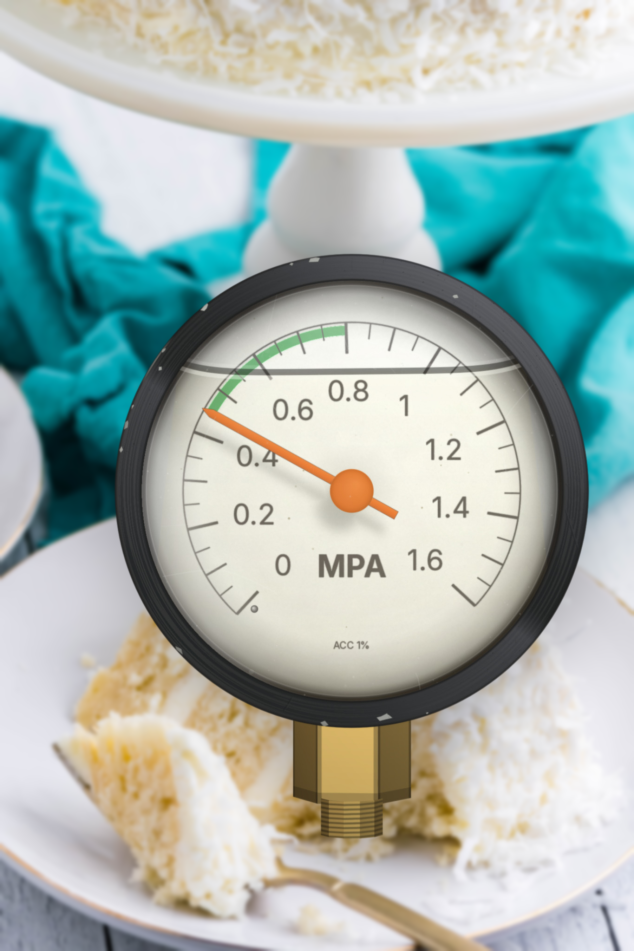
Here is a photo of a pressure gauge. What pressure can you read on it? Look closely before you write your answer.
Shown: 0.45 MPa
